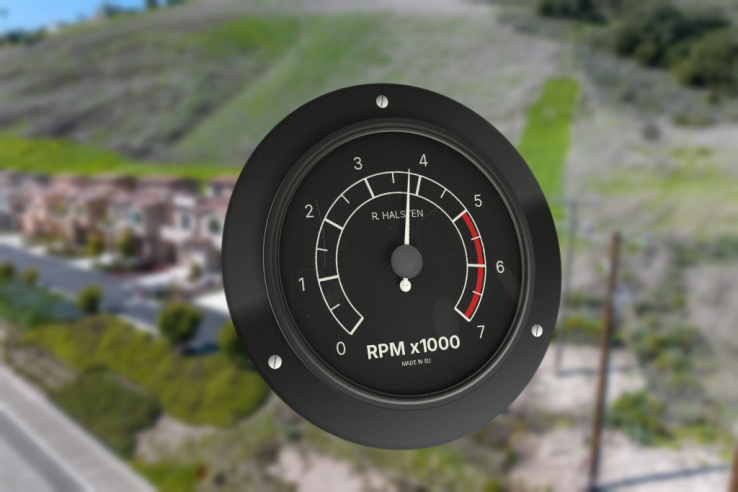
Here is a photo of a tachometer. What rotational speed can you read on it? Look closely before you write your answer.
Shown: 3750 rpm
